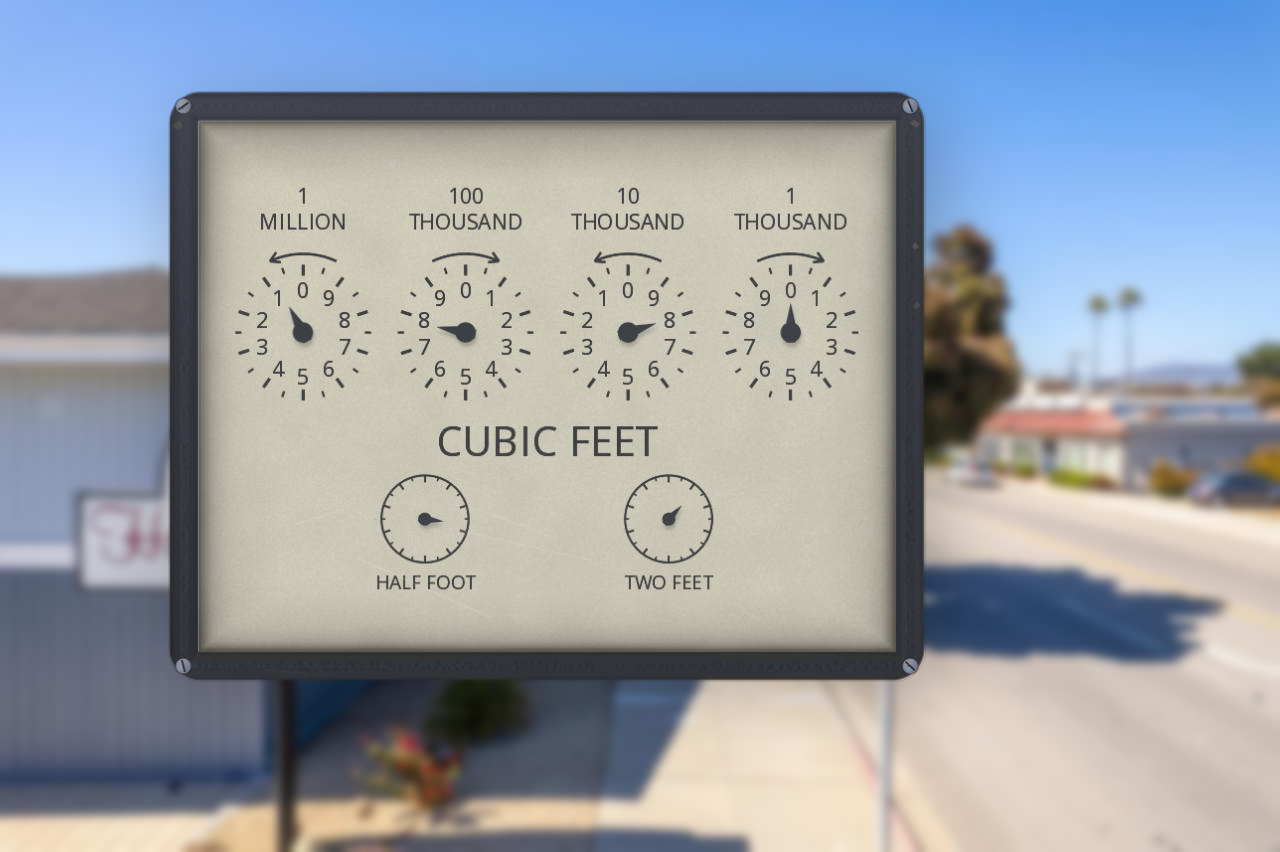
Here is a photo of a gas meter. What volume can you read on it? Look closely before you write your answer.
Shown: 78000 ft³
